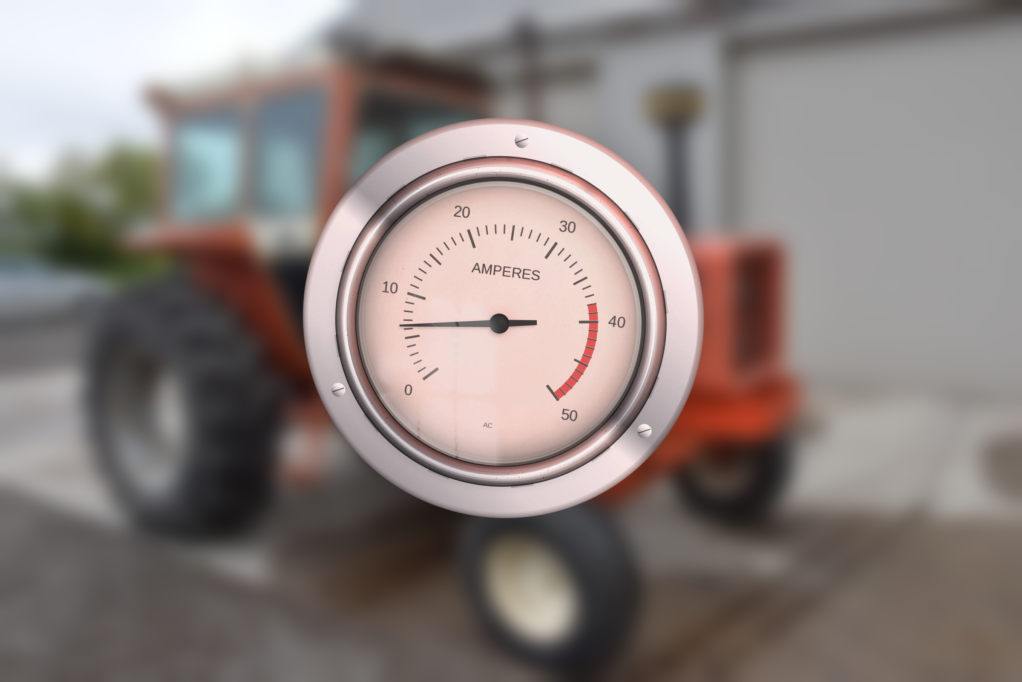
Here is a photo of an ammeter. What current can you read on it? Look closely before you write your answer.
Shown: 6.5 A
